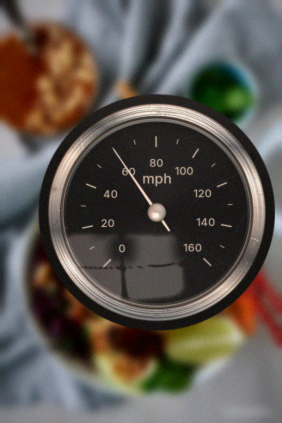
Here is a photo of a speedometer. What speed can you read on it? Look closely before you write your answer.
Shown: 60 mph
